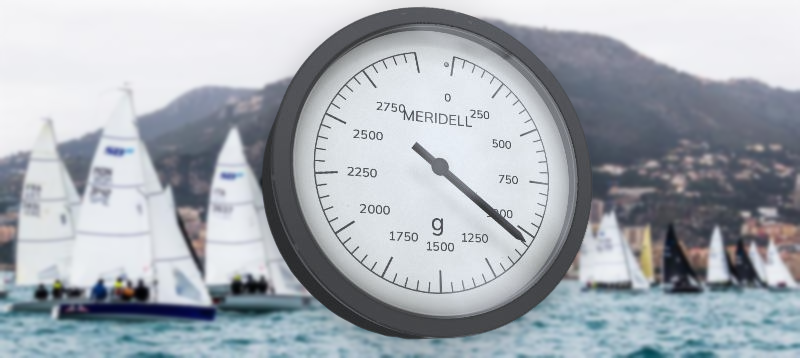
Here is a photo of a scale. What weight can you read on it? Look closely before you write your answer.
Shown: 1050 g
